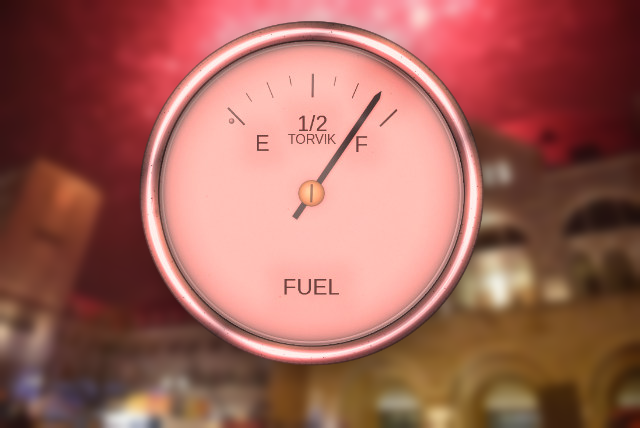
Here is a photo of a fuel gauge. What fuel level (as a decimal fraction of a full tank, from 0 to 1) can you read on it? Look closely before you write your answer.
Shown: 0.875
